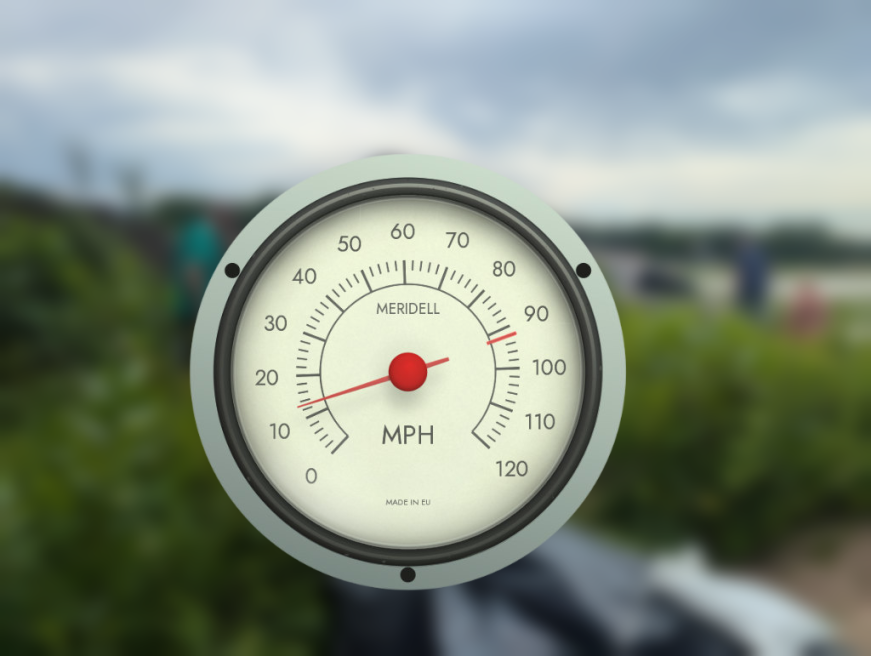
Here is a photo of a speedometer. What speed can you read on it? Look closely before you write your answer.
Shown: 13 mph
